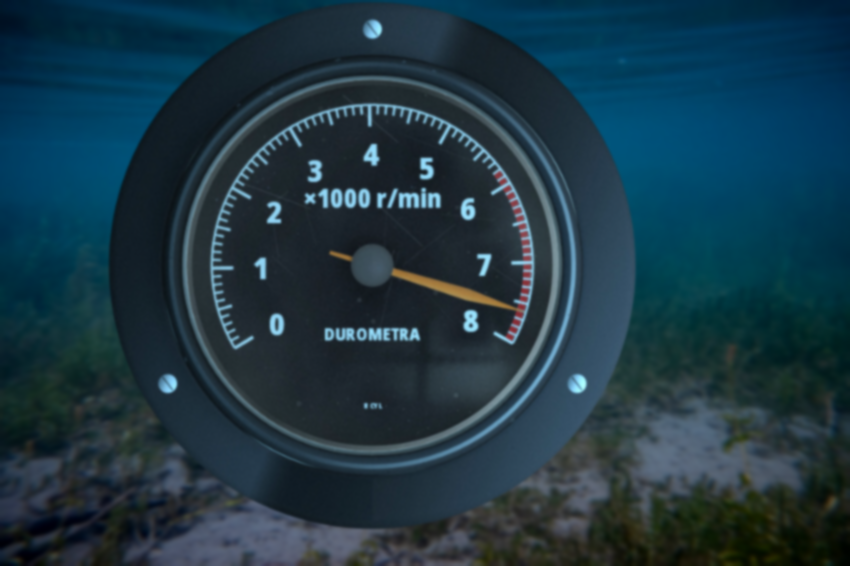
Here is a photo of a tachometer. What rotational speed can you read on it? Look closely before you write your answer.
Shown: 7600 rpm
